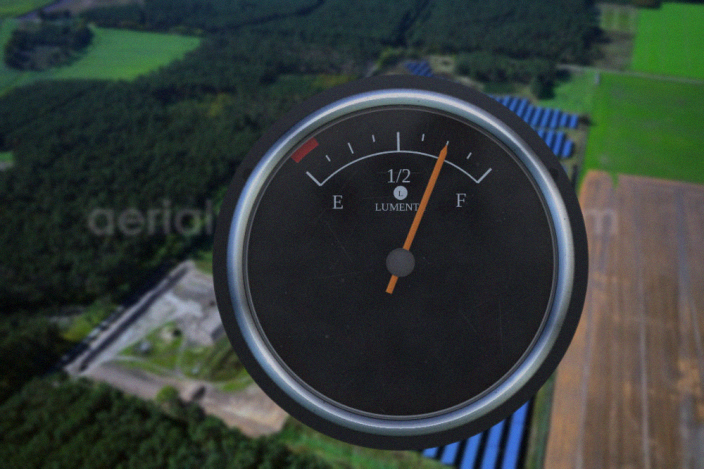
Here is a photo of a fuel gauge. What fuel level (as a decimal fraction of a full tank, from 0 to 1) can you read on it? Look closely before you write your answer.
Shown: 0.75
